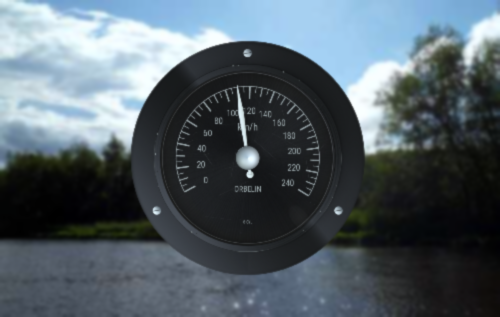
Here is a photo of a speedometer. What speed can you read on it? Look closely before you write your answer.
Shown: 110 km/h
